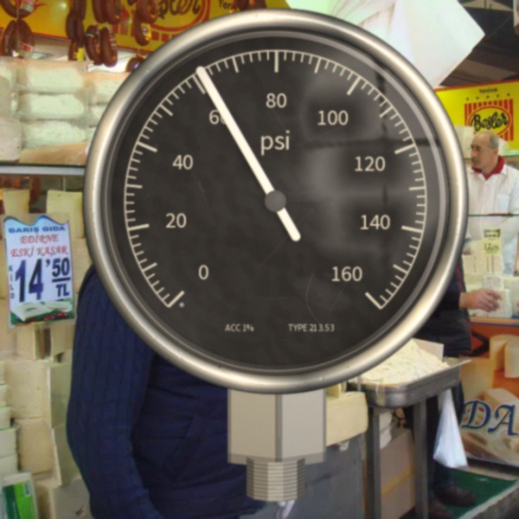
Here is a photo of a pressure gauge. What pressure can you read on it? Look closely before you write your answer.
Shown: 62 psi
